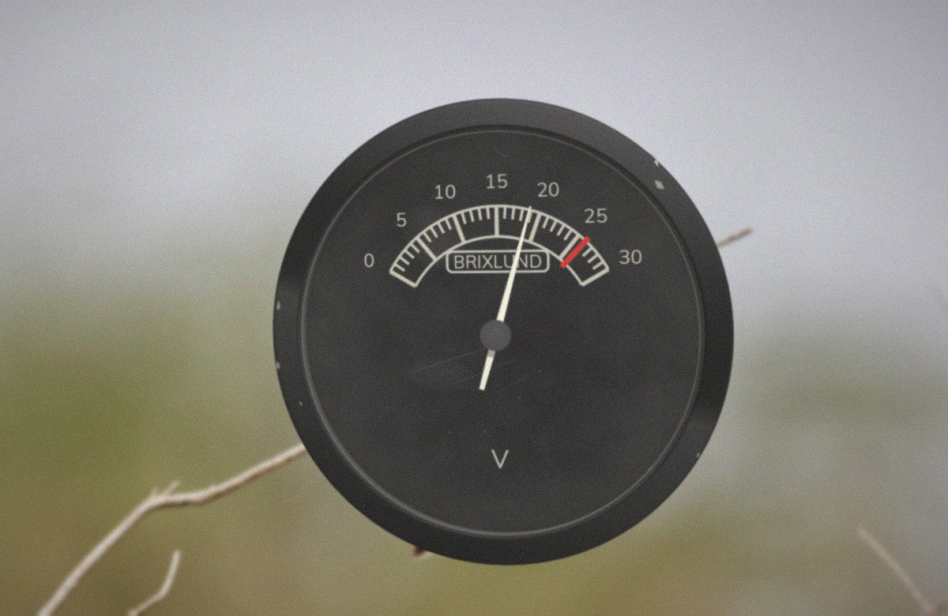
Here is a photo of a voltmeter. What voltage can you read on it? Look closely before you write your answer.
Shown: 19 V
